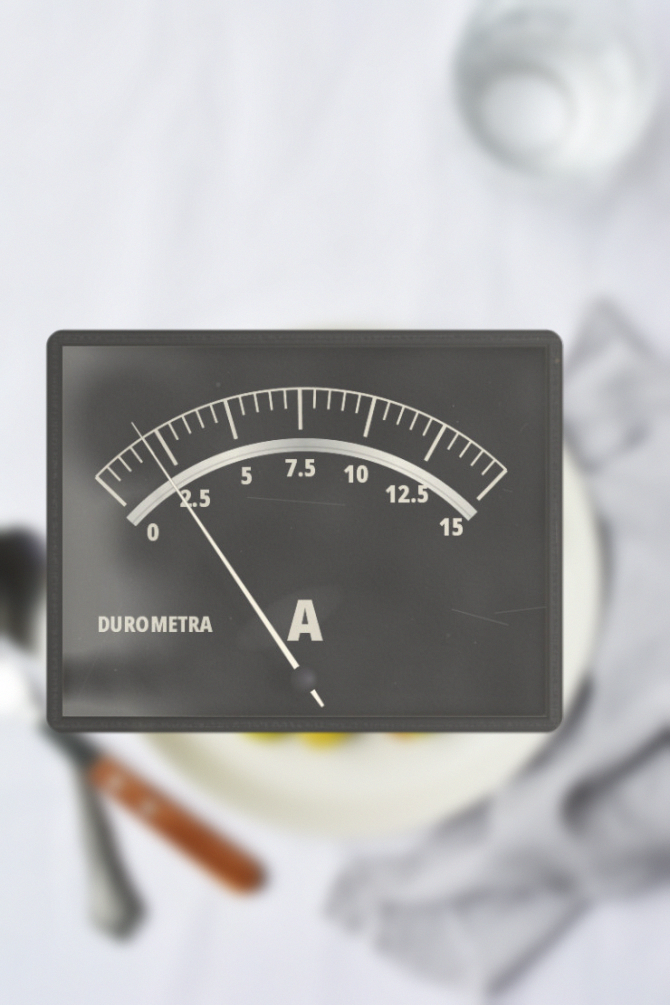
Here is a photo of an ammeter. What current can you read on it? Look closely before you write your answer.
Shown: 2 A
